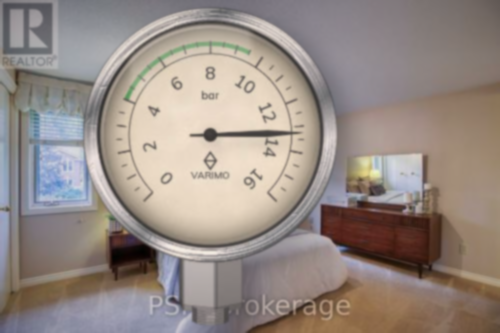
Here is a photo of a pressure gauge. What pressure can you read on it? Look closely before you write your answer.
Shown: 13.25 bar
